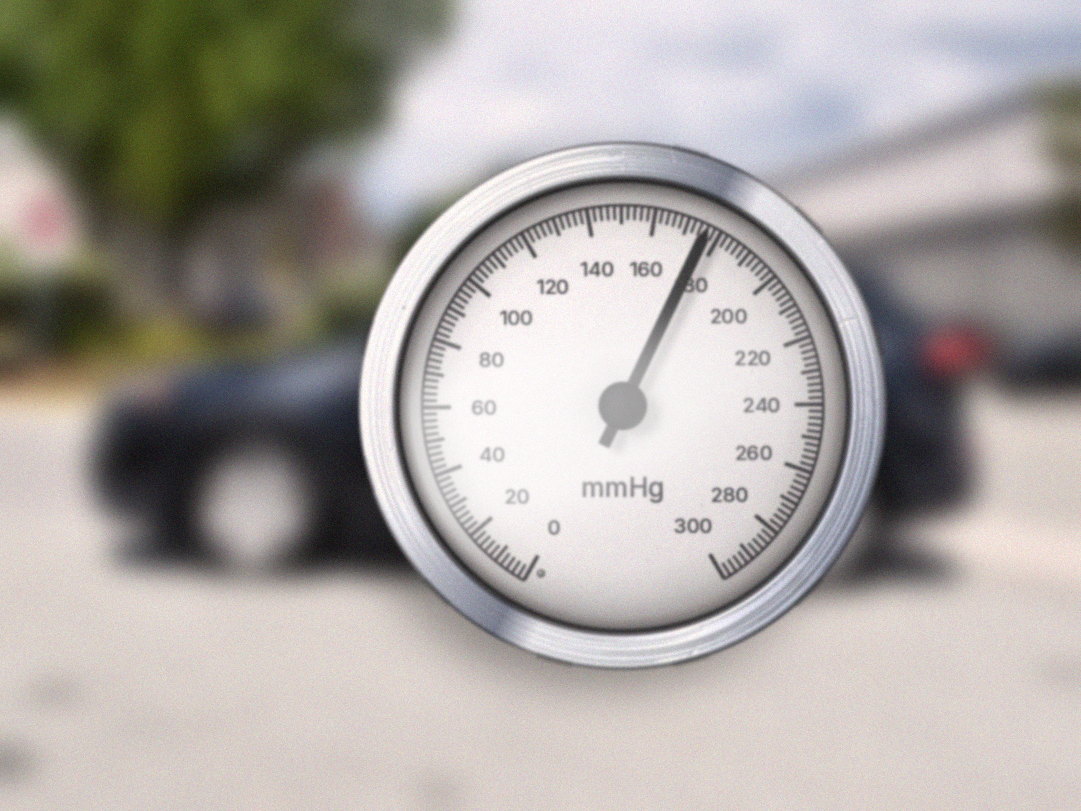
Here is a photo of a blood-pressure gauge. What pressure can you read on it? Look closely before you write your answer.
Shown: 176 mmHg
